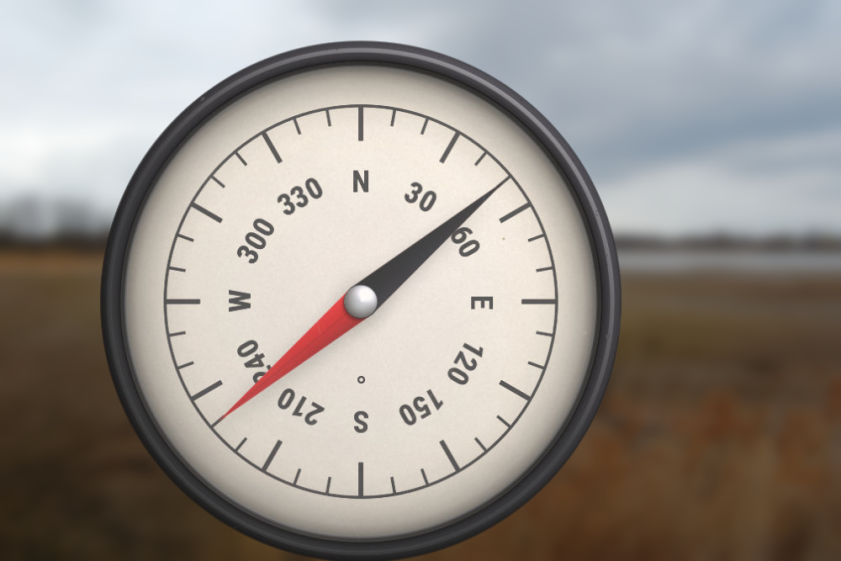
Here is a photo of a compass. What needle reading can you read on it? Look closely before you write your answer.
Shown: 230 °
